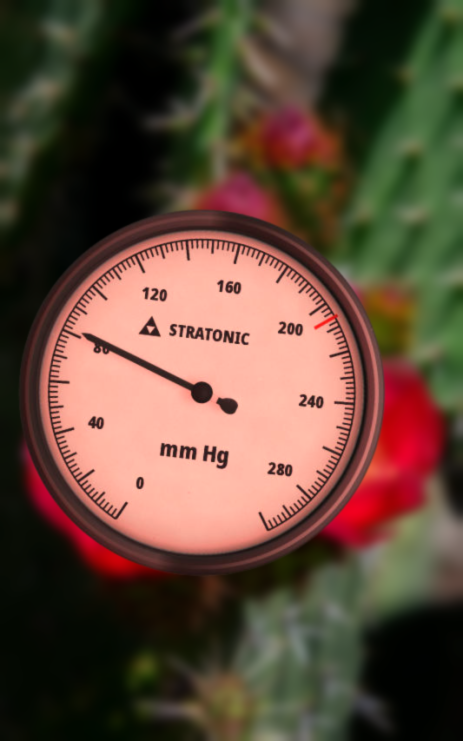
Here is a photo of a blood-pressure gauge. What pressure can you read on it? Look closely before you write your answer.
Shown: 82 mmHg
